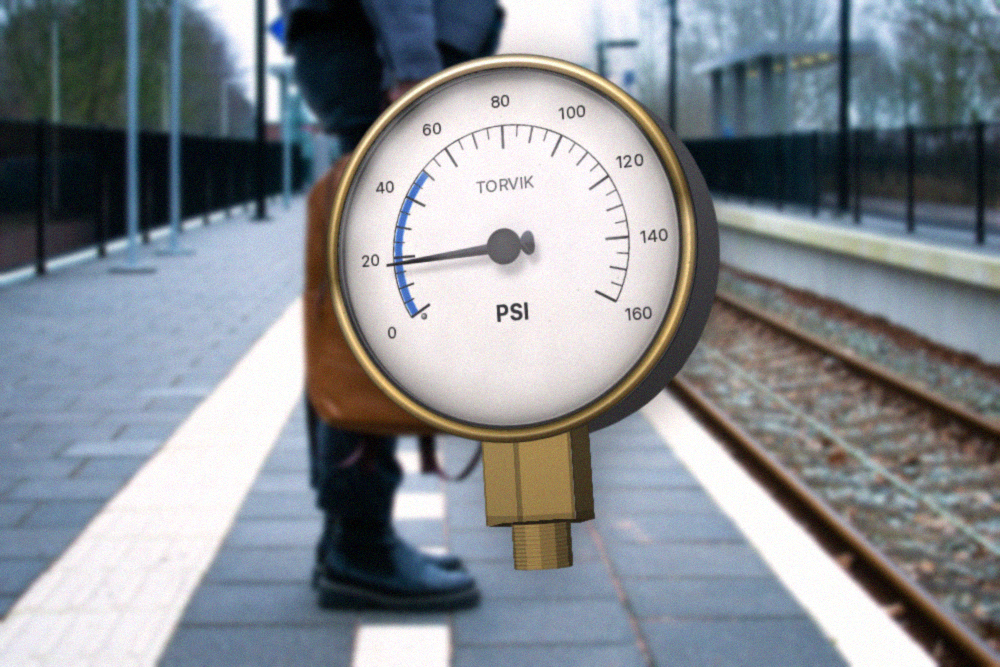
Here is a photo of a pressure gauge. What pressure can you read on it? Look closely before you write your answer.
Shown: 17.5 psi
